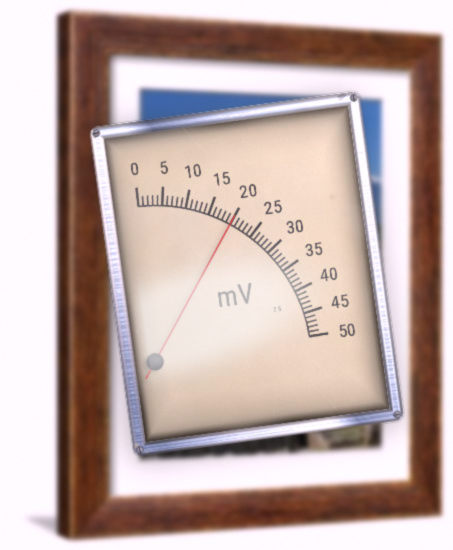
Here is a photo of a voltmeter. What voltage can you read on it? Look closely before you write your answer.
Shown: 20 mV
